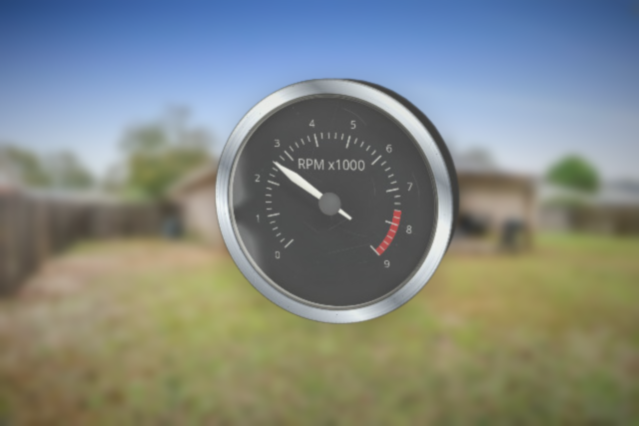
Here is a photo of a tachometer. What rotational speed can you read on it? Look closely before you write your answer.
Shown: 2600 rpm
